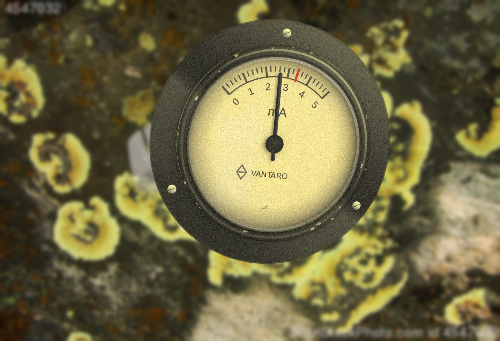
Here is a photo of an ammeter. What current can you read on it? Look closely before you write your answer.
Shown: 2.6 mA
